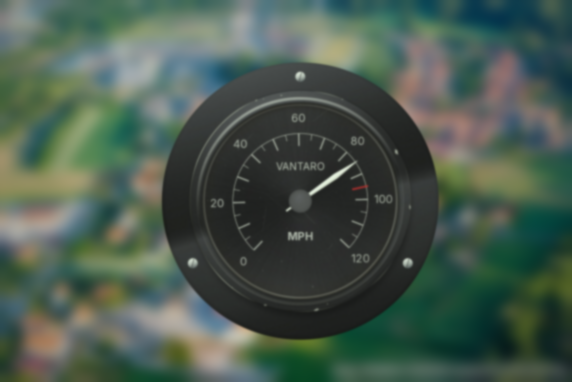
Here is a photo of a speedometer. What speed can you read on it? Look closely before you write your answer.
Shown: 85 mph
